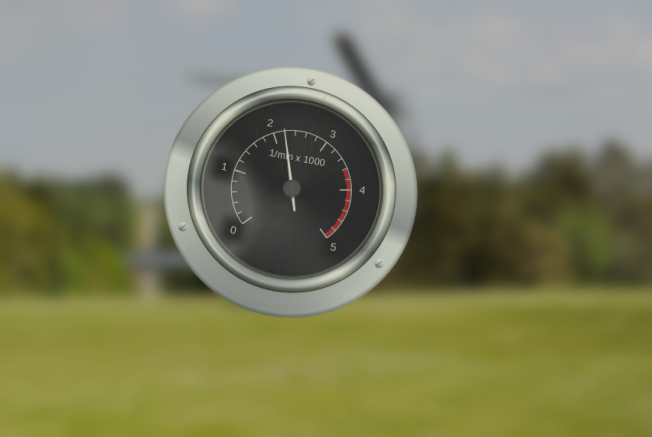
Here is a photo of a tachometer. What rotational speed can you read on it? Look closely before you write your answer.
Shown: 2200 rpm
